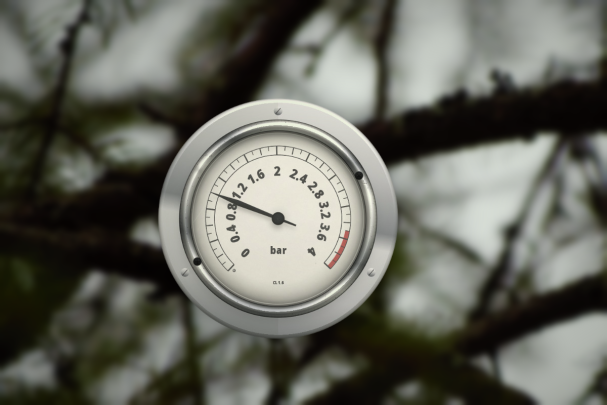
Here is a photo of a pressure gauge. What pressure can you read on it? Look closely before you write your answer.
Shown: 1 bar
